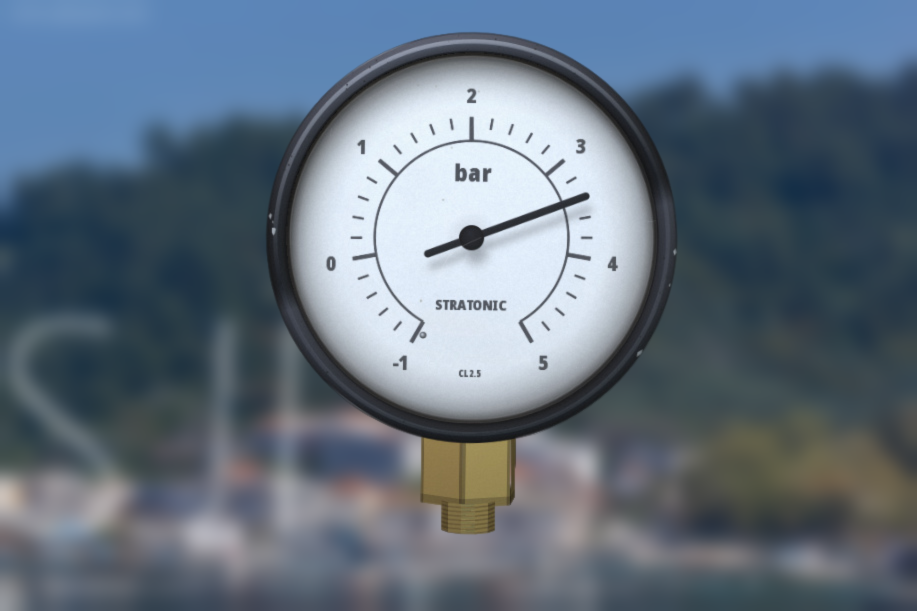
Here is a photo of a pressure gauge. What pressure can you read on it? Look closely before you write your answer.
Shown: 3.4 bar
